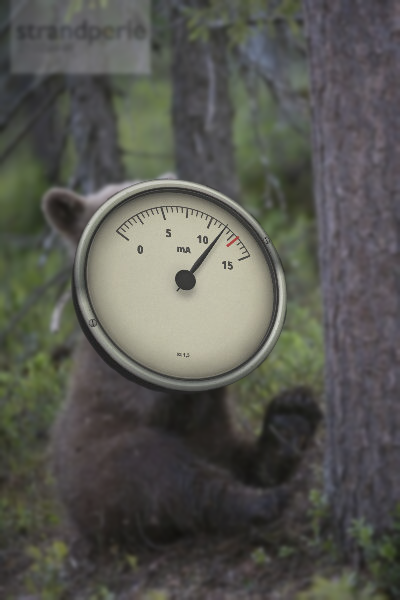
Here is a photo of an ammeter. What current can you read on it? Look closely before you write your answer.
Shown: 11.5 mA
